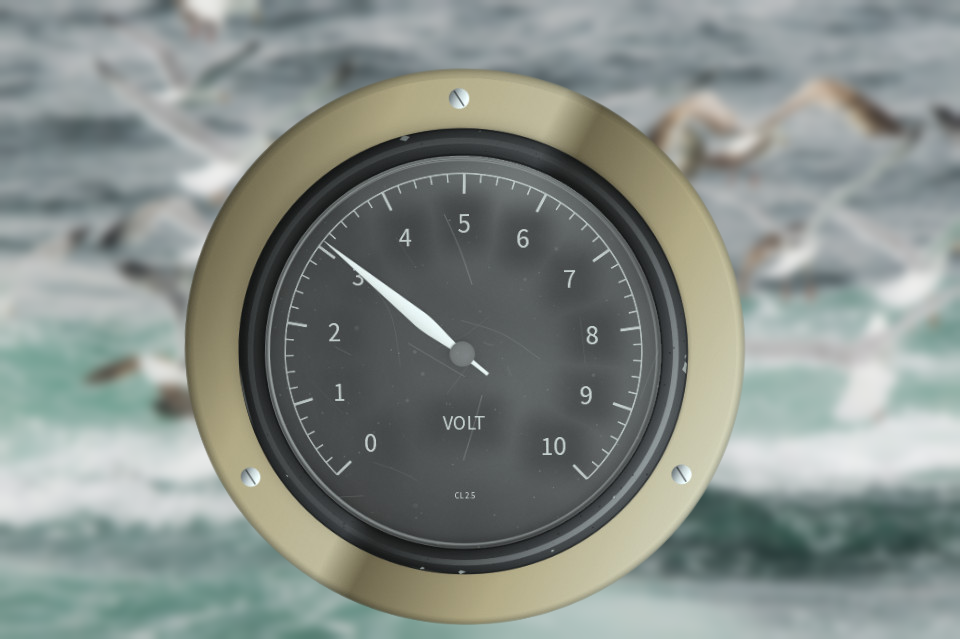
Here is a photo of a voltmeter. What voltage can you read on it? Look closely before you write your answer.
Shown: 3.1 V
